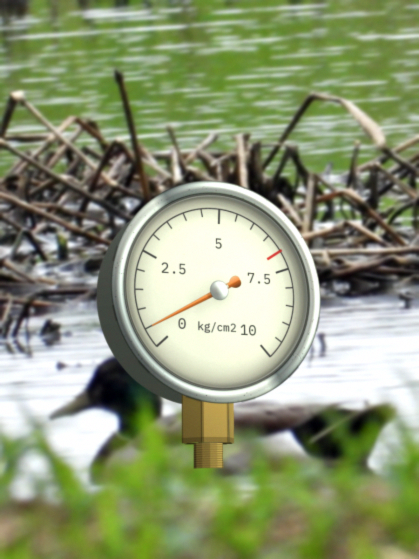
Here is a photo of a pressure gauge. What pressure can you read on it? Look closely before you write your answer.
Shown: 0.5 kg/cm²
